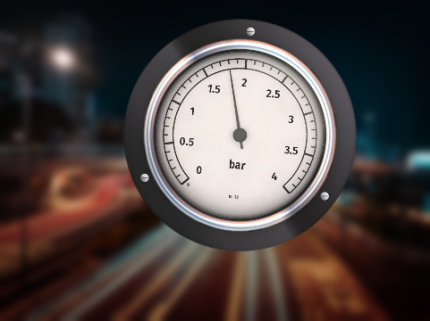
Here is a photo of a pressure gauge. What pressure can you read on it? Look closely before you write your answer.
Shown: 1.8 bar
